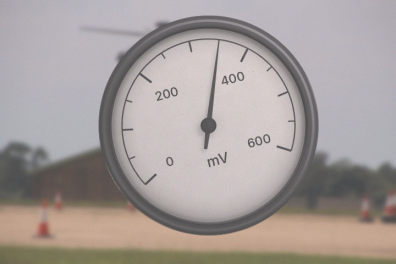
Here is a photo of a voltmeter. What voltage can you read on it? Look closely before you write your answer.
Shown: 350 mV
